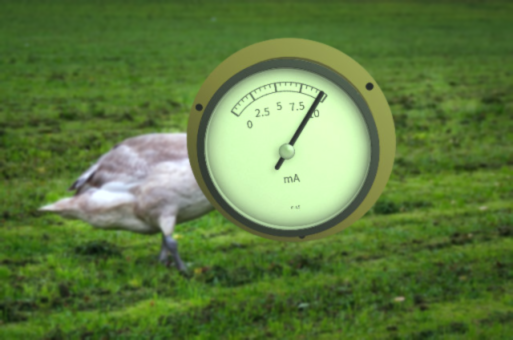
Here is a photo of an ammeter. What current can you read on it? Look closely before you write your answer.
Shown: 9.5 mA
